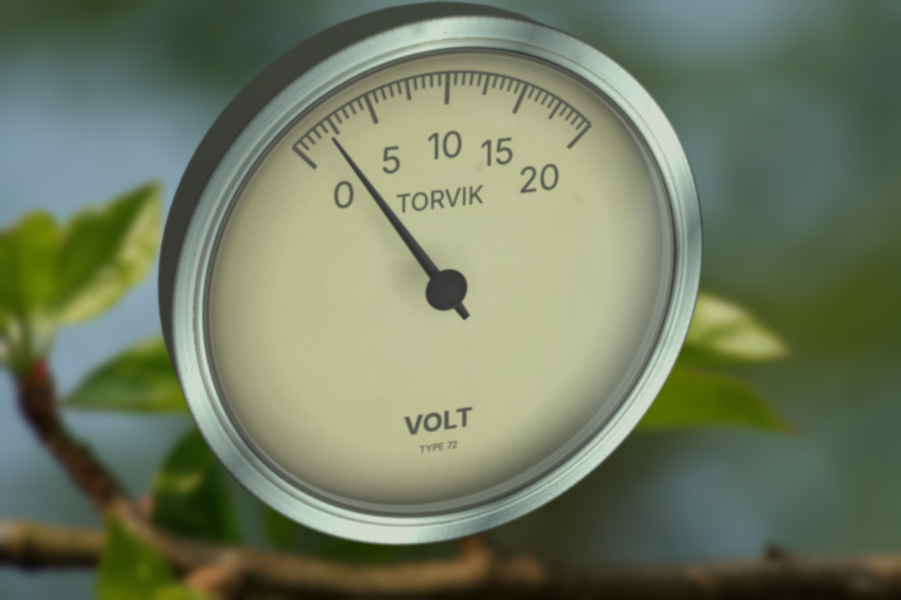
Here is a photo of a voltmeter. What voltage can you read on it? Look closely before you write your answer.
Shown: 2 V
